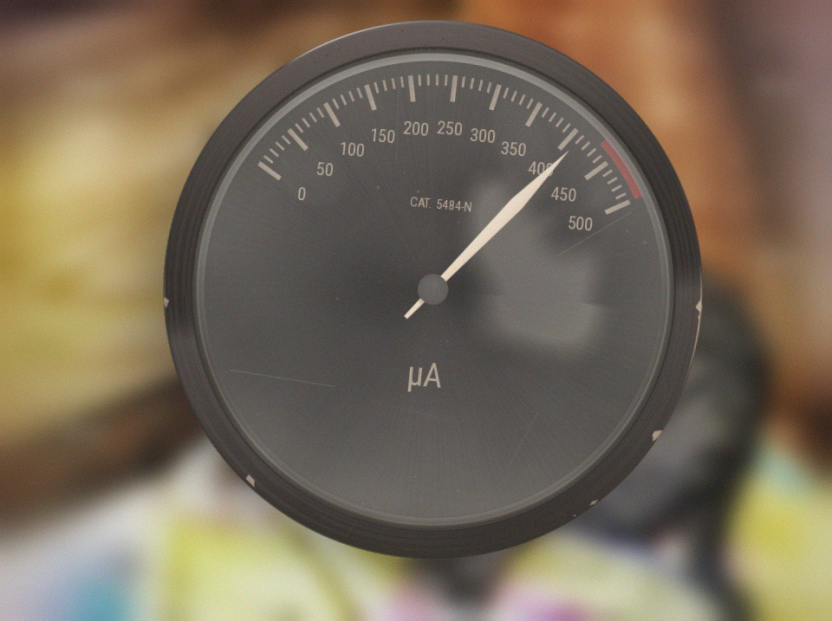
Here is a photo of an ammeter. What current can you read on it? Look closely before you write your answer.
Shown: 410 µA
